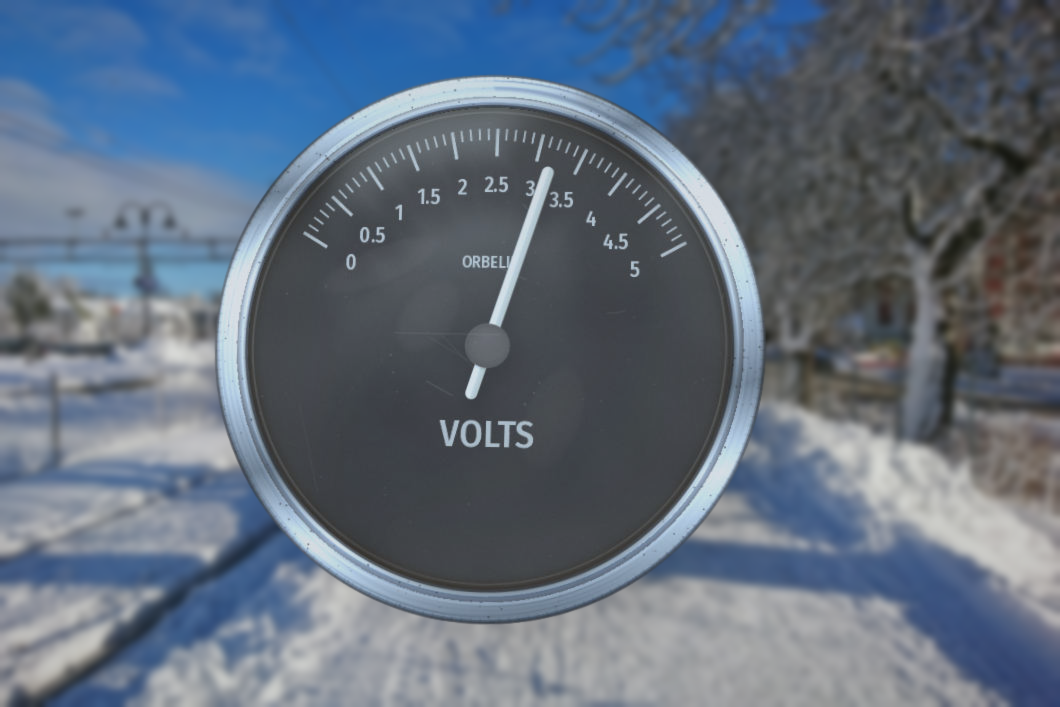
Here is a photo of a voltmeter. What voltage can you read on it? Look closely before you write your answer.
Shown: 3.2 V
